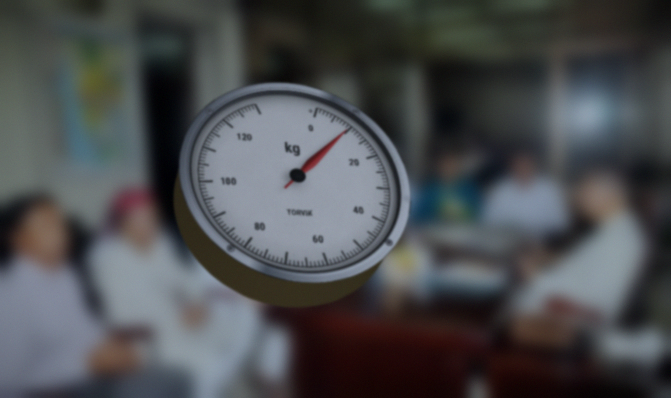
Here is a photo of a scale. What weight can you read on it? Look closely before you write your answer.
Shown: 10 kg
